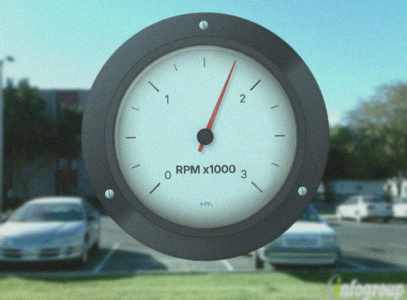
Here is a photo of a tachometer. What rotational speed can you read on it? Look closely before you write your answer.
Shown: 1750 rpm
